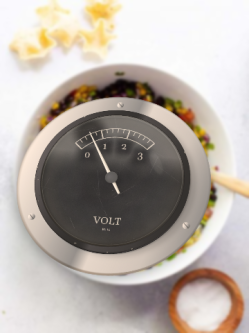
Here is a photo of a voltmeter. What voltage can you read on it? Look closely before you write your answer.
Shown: 0.6 V
